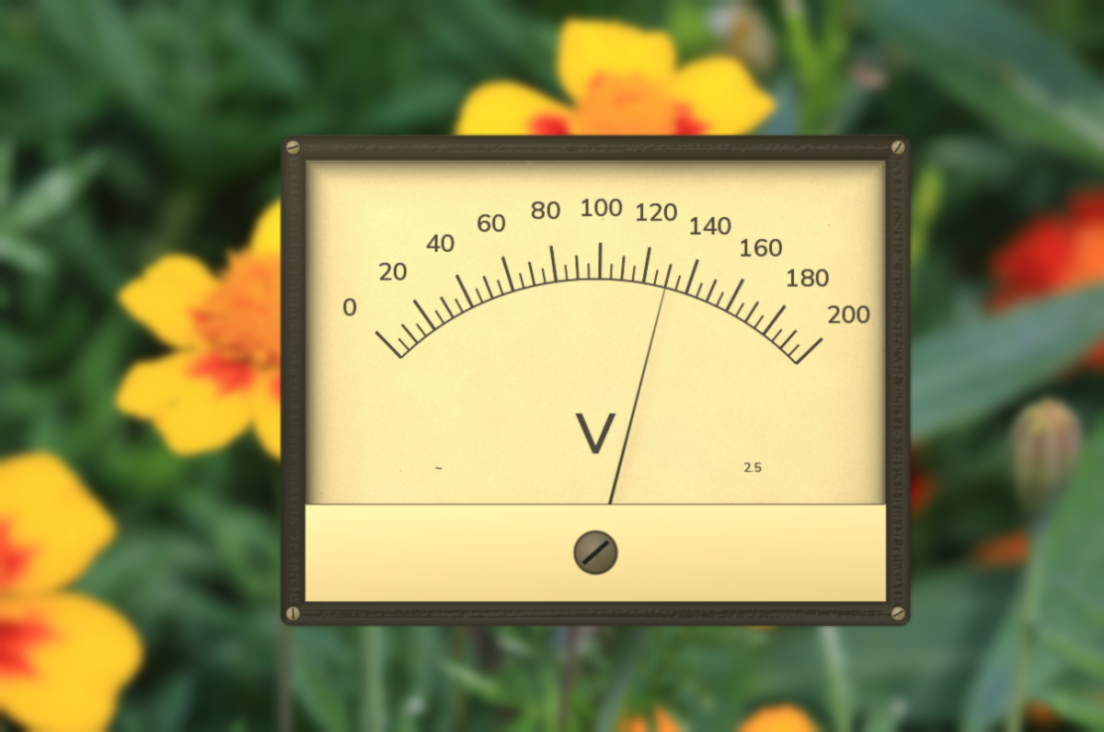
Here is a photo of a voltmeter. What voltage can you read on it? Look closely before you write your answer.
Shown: 130 V
